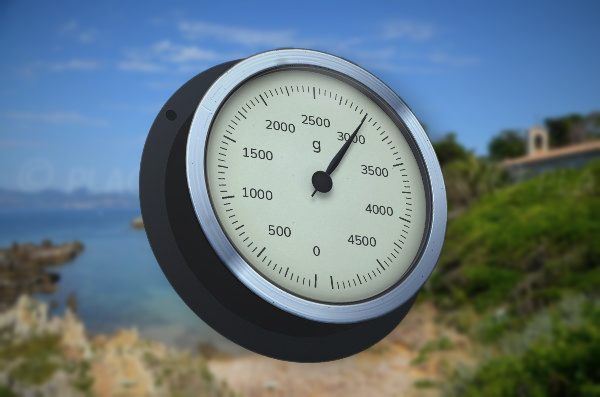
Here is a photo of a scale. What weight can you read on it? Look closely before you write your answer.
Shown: 3000 g
